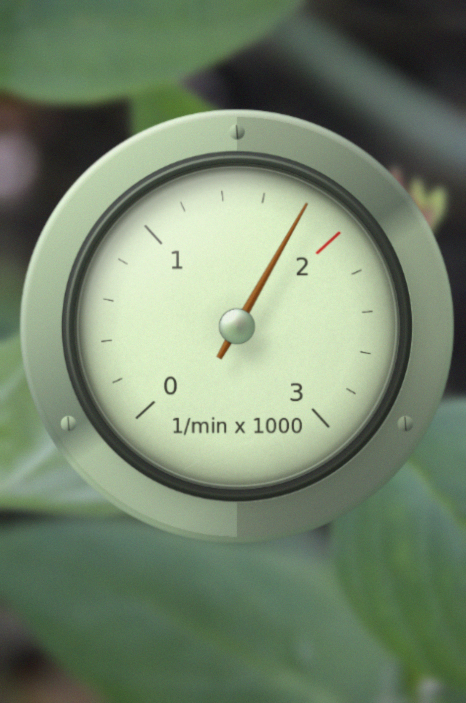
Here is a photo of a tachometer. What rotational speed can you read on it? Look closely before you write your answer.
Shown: 1800 rpm
